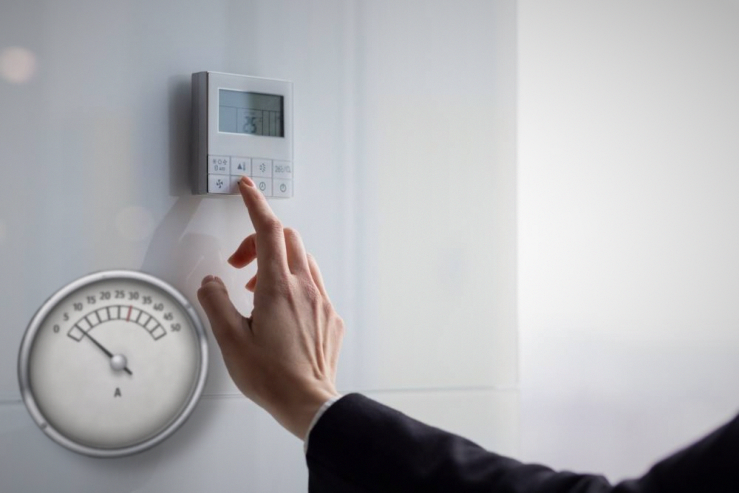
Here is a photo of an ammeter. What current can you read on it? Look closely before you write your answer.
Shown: 5 A
